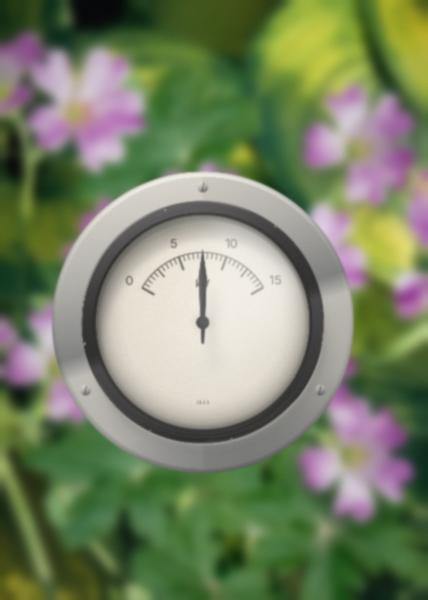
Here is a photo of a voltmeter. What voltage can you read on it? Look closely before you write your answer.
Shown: 7.5 kV
